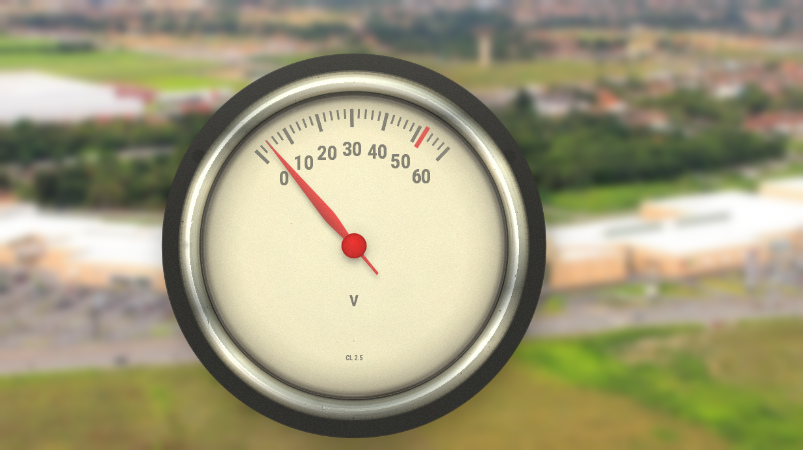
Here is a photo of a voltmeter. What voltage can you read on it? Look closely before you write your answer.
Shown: 4 V
